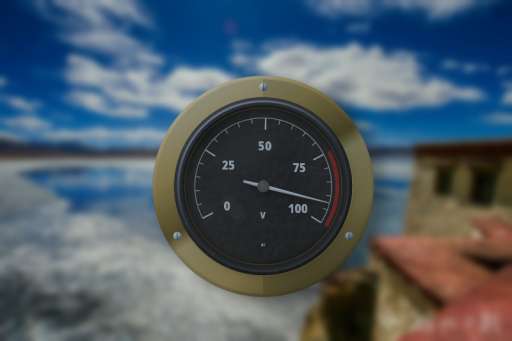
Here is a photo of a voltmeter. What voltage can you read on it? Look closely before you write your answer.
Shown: 92.5 V
